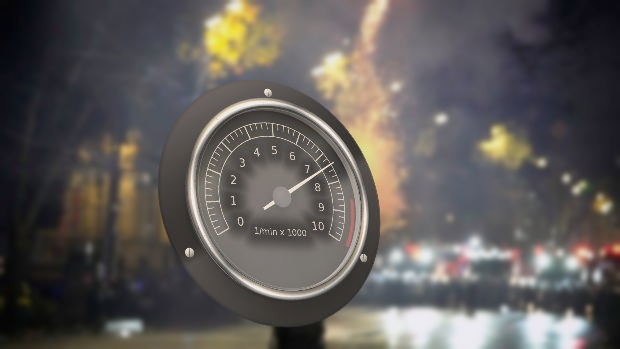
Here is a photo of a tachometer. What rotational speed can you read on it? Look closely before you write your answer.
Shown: 7400 rpm
